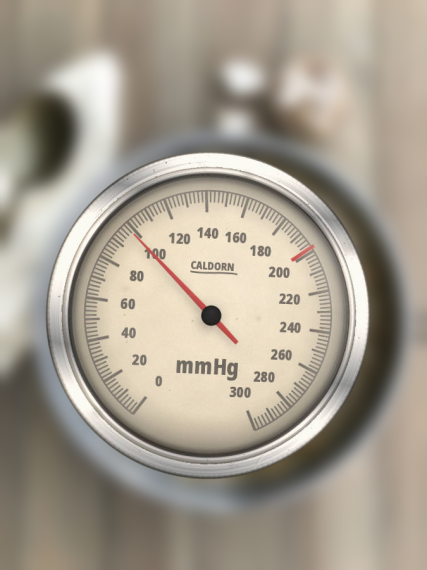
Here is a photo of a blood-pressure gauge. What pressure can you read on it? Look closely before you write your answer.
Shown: 98 mmHg
